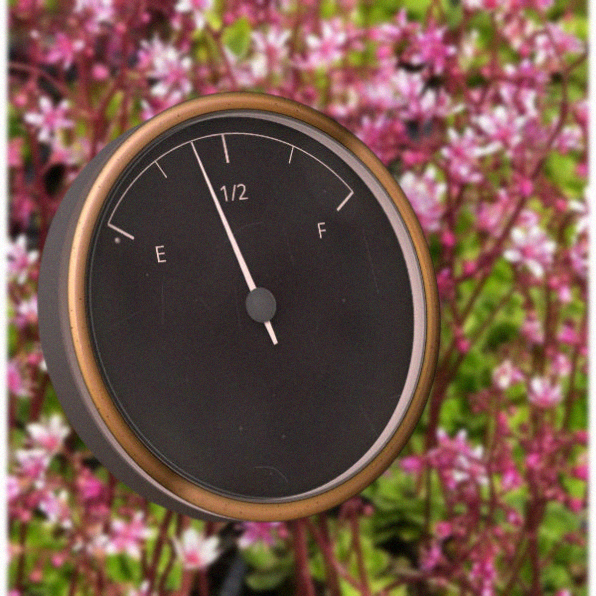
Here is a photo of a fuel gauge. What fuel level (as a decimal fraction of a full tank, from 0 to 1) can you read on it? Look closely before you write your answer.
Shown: 0.375
